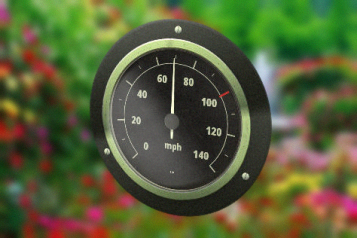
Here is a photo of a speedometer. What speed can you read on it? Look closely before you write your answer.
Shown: 70 mph
